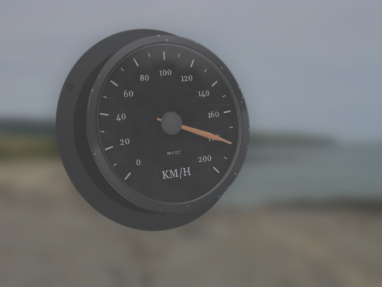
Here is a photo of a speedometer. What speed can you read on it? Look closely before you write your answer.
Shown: 180 km/h
